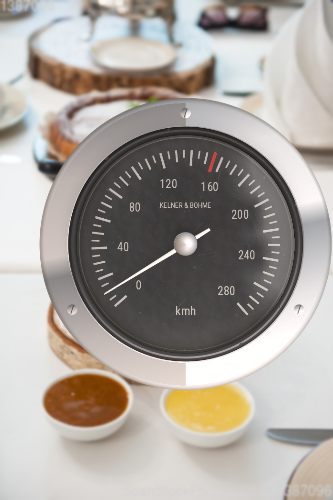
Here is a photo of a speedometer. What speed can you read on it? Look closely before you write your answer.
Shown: 10 km/h
